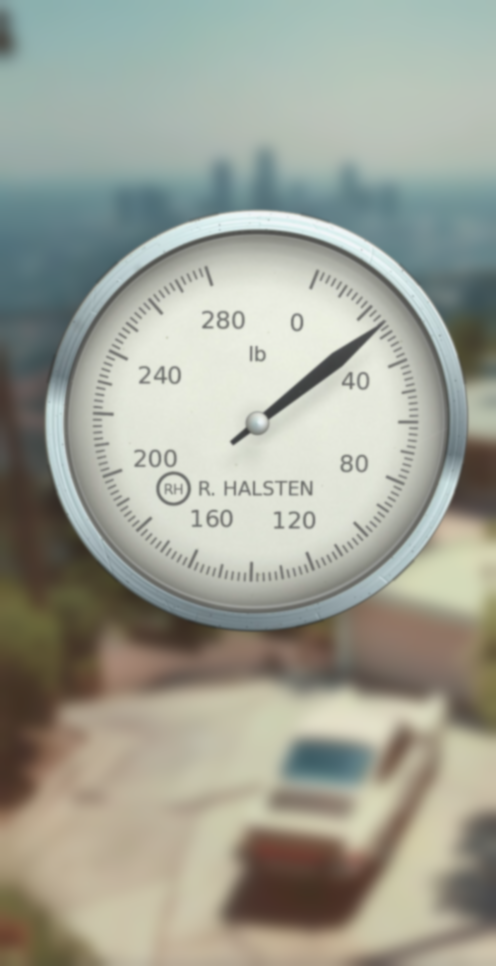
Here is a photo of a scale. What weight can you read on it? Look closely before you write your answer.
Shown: 26 lb
